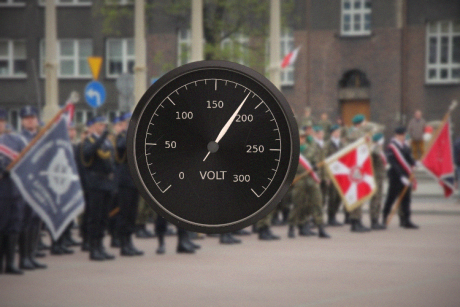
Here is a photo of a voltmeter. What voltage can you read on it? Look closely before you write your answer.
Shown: 185 V
